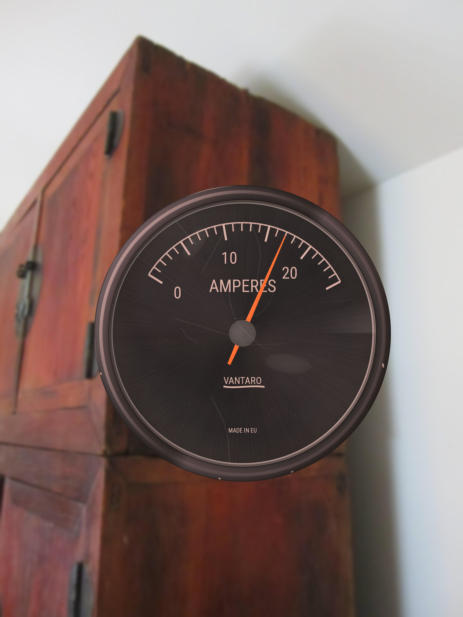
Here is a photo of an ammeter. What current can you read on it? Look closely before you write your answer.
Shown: 17 A
